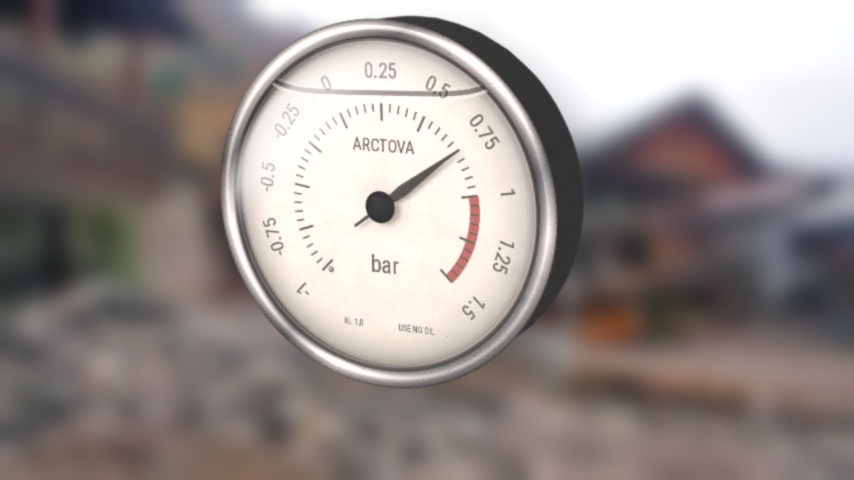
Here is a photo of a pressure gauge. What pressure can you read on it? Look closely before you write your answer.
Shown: 0.75 bar
